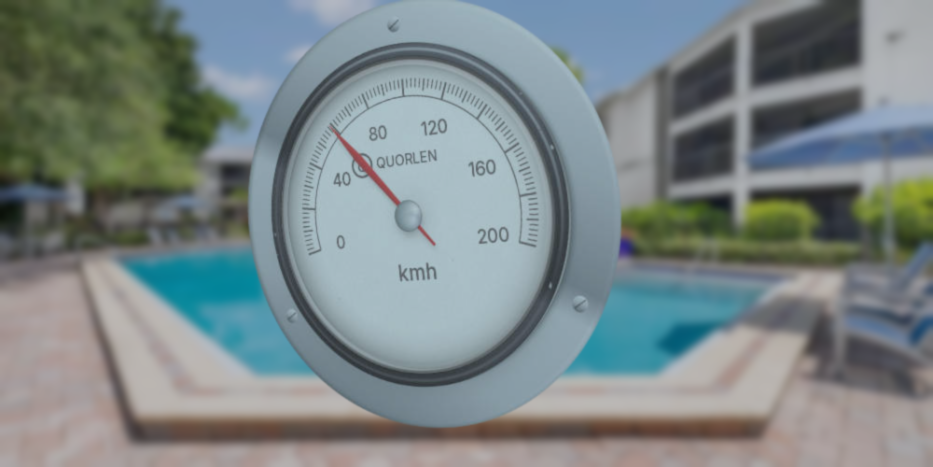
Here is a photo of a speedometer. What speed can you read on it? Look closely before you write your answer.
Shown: 60 km/h
